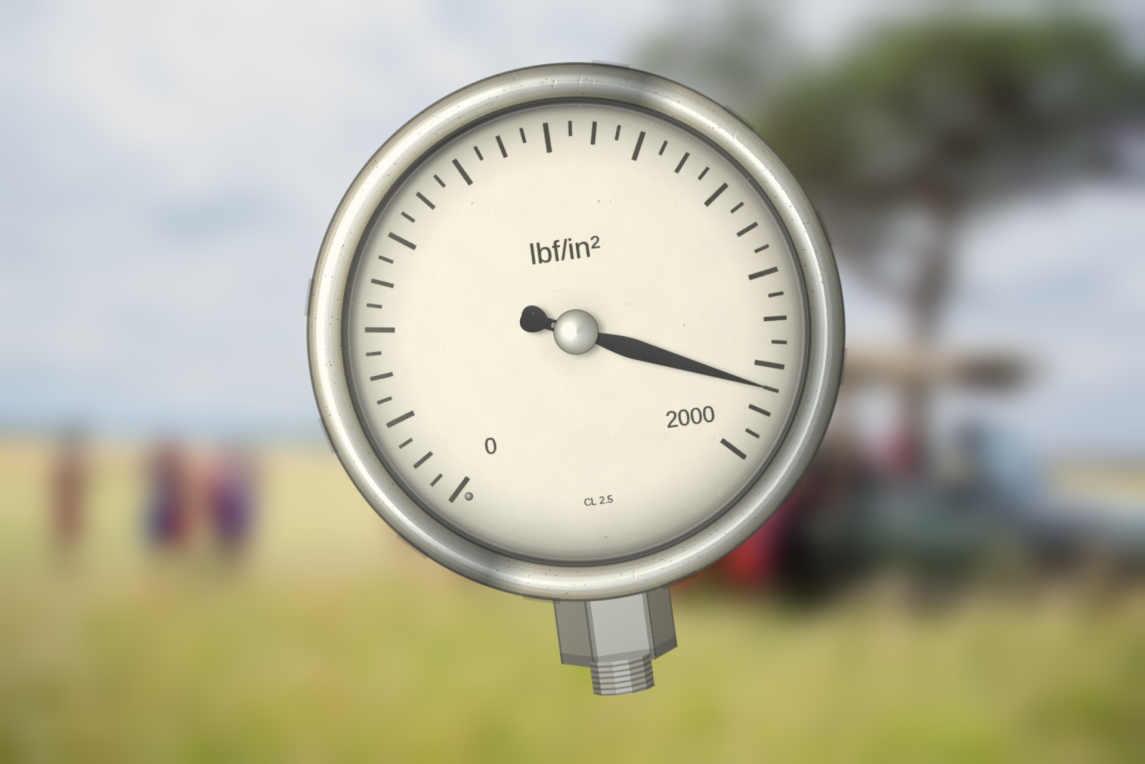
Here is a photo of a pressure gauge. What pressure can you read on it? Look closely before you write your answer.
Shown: 1850 psi
